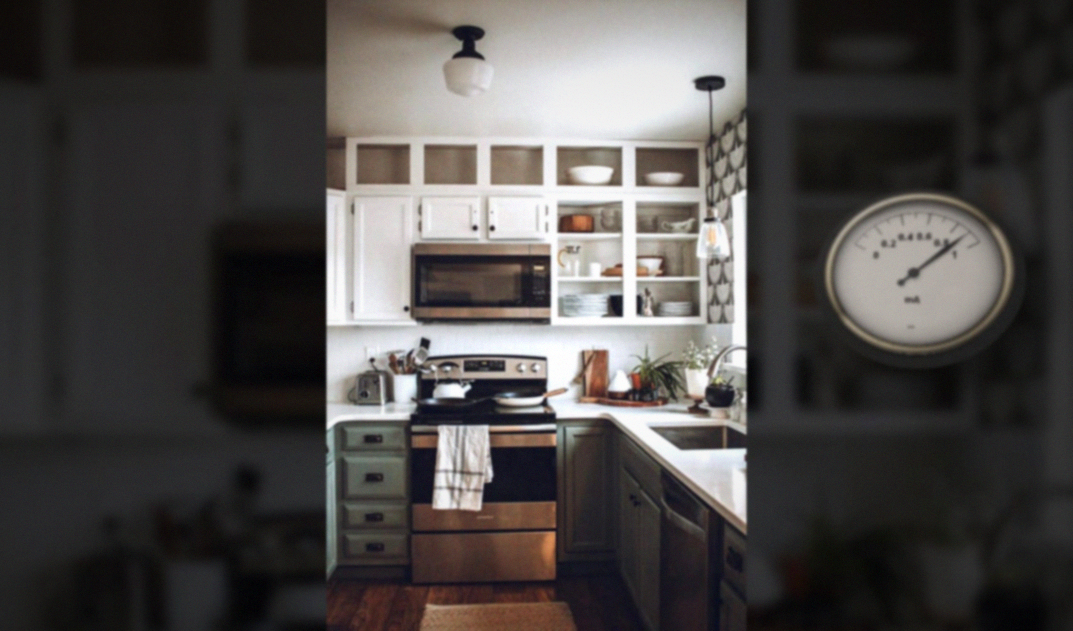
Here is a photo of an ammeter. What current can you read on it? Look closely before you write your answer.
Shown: 0.9 mA
